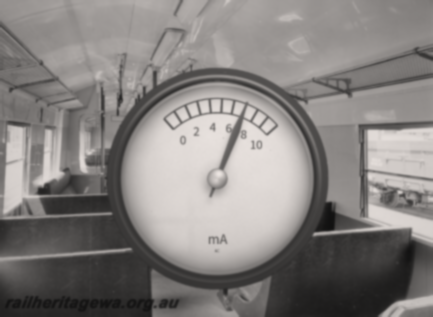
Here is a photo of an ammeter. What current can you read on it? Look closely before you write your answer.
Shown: 7 mA
